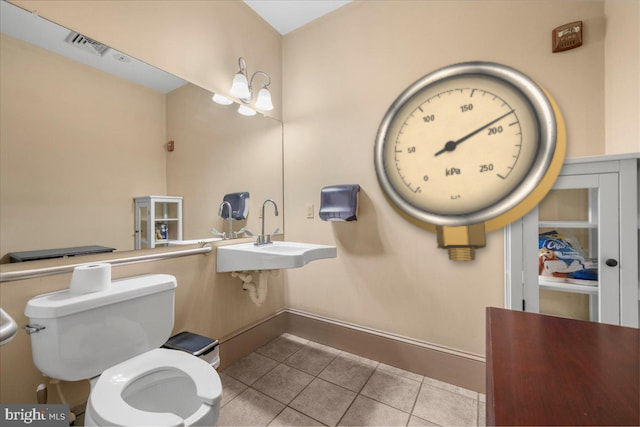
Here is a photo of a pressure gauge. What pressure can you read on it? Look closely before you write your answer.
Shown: 190 kPa
